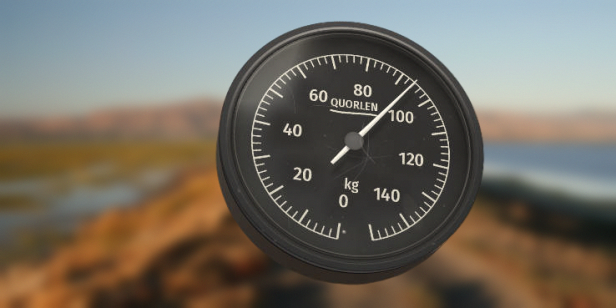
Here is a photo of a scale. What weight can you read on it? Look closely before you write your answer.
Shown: 94 kg
